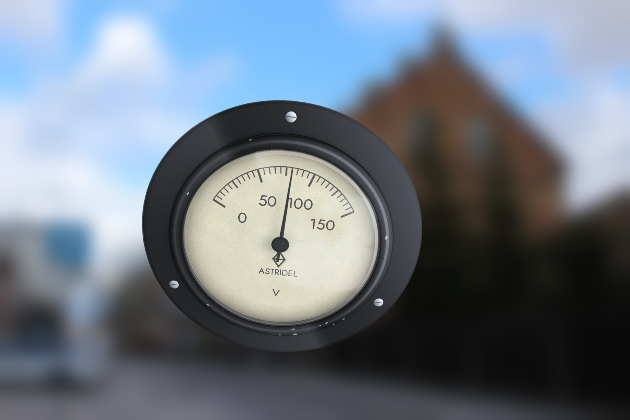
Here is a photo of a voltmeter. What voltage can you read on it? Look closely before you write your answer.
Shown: 80 V
